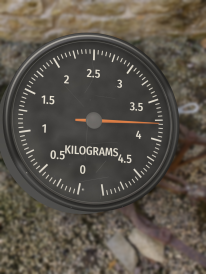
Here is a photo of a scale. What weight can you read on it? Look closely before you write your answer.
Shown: 3.8 kg
